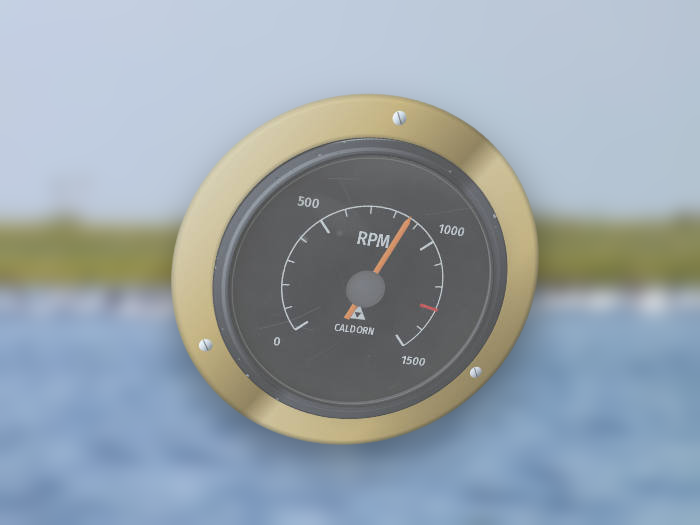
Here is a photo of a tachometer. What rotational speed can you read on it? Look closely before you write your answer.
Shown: 850 rpm
